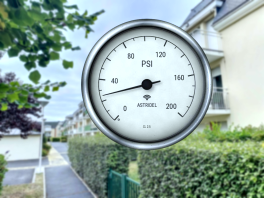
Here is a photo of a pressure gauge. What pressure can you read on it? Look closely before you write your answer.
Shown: 25 psi
